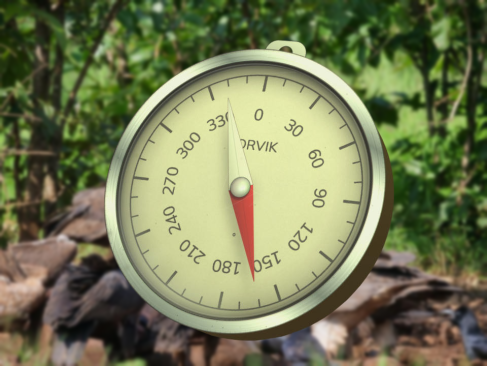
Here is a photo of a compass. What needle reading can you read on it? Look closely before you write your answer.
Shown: 160 °
